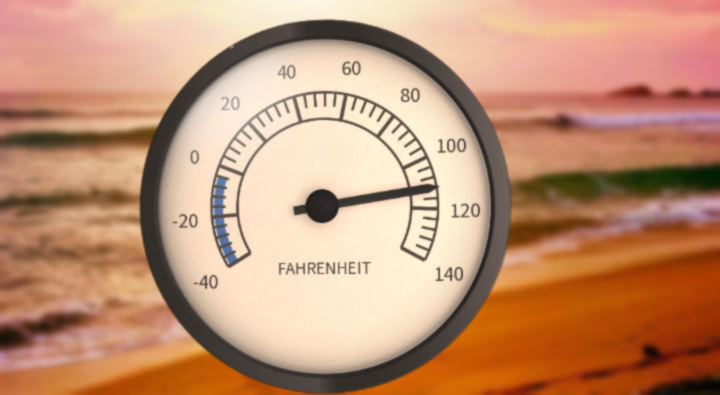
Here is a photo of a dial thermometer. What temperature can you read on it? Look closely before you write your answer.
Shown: 112 °F
